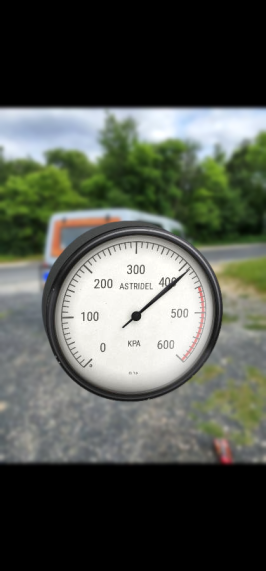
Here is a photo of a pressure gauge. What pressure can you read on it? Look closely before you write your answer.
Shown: 410 kPa
